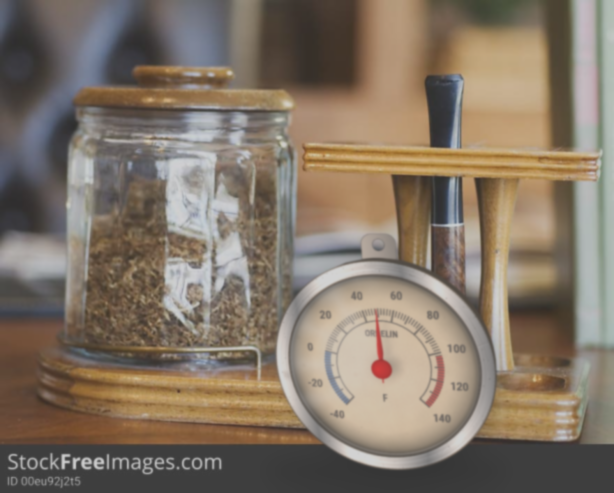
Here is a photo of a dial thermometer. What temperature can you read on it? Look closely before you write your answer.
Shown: 50 °F
